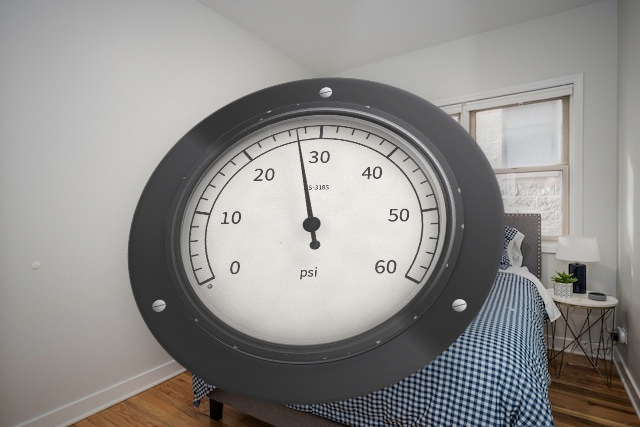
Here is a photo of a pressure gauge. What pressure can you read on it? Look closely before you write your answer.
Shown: 27 psi
